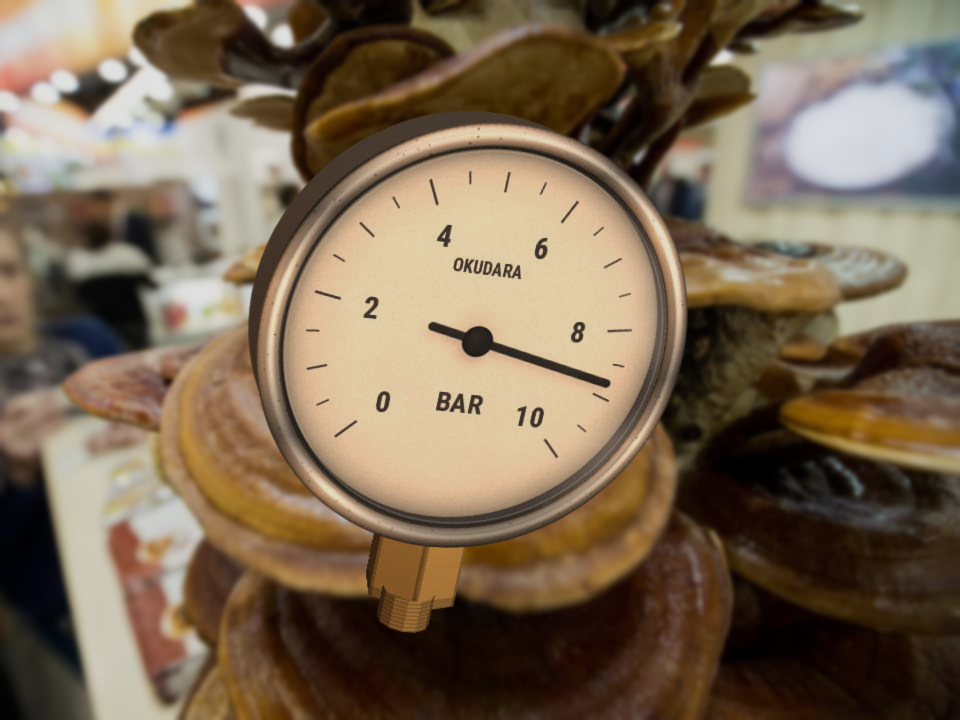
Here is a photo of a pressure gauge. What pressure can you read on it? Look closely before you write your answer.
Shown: 8.75 bar
